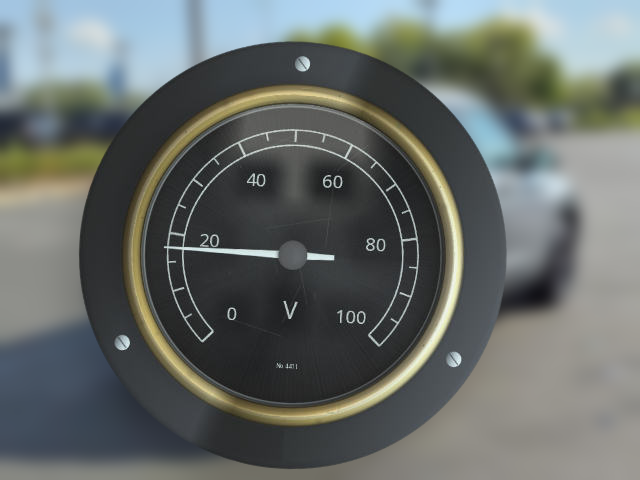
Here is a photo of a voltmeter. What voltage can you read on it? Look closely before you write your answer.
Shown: 17.5 V
